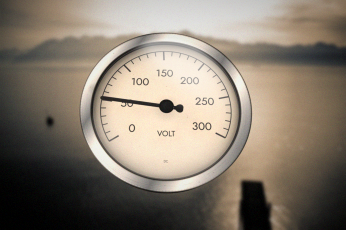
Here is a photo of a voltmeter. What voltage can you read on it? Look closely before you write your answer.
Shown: 50 V
